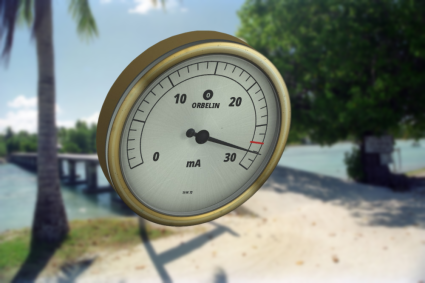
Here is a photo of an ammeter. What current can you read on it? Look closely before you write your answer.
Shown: 28 mA
